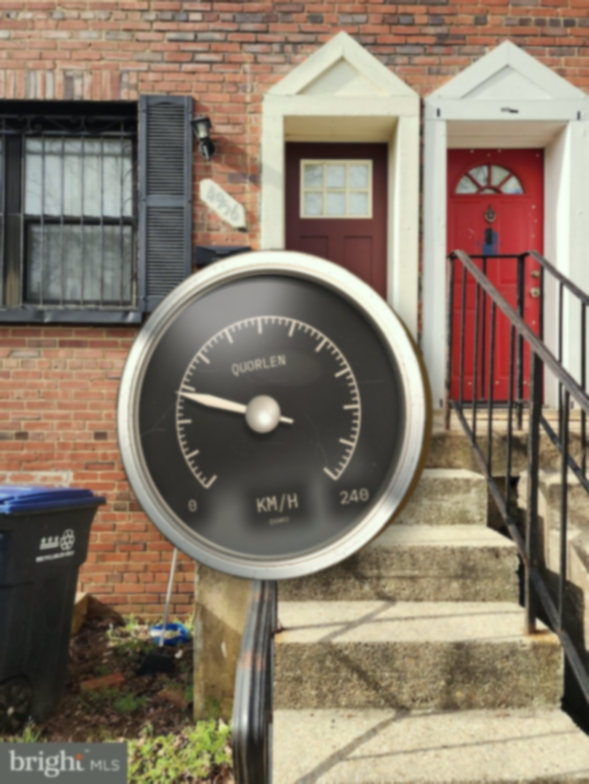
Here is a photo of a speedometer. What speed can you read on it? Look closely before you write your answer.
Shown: 56 km/h
